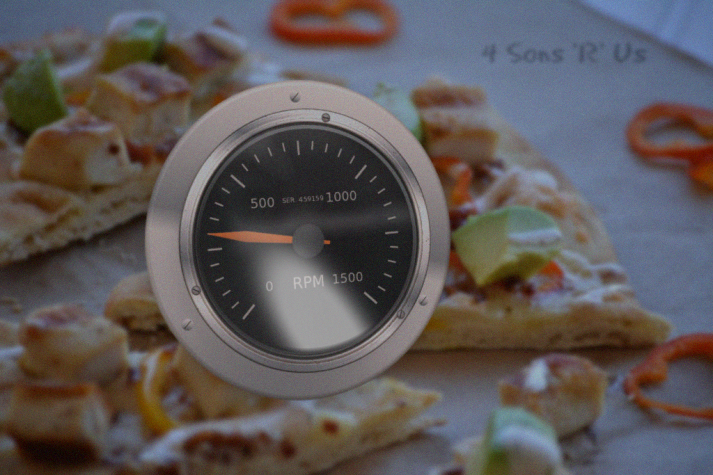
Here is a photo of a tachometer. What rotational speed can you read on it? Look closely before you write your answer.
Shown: 300 rpm
